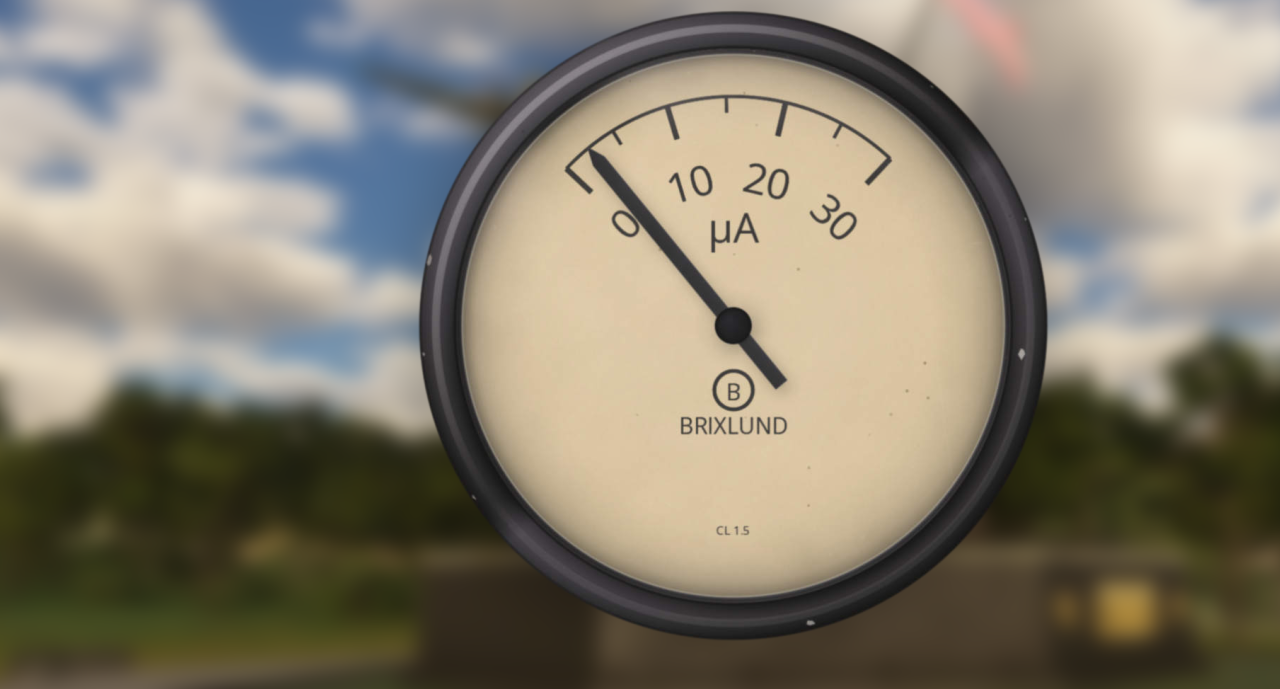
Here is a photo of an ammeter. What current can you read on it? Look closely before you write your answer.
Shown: 2.5 µA
